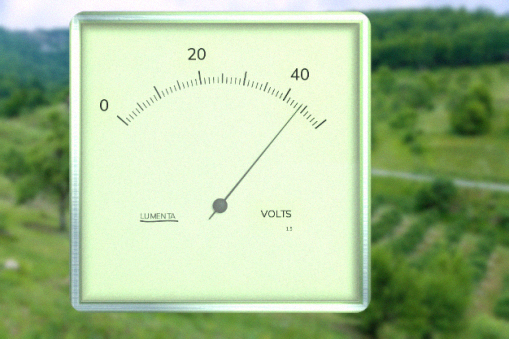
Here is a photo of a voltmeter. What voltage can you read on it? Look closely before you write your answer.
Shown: 44 V
